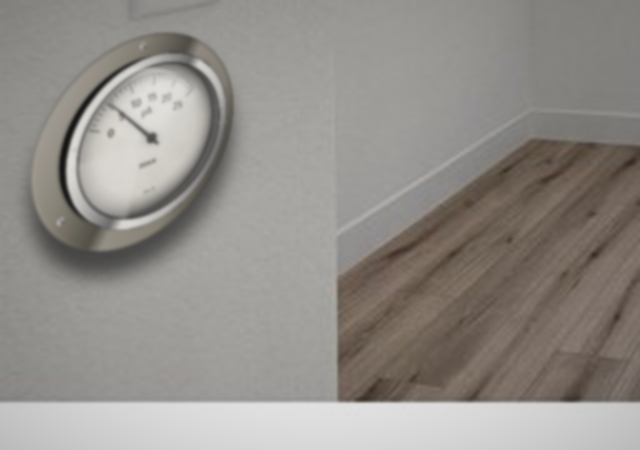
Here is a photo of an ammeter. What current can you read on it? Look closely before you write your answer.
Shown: 5 µA
